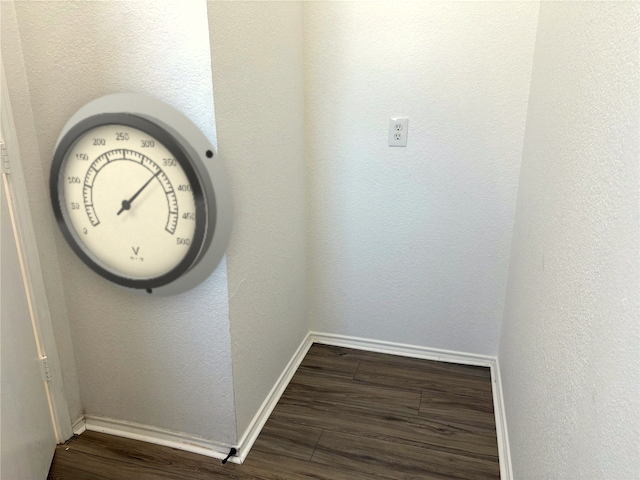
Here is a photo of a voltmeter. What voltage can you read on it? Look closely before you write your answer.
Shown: 350 V
